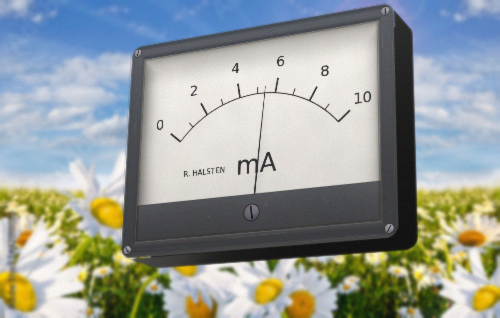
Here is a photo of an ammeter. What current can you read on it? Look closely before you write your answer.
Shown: 5.5 mA
